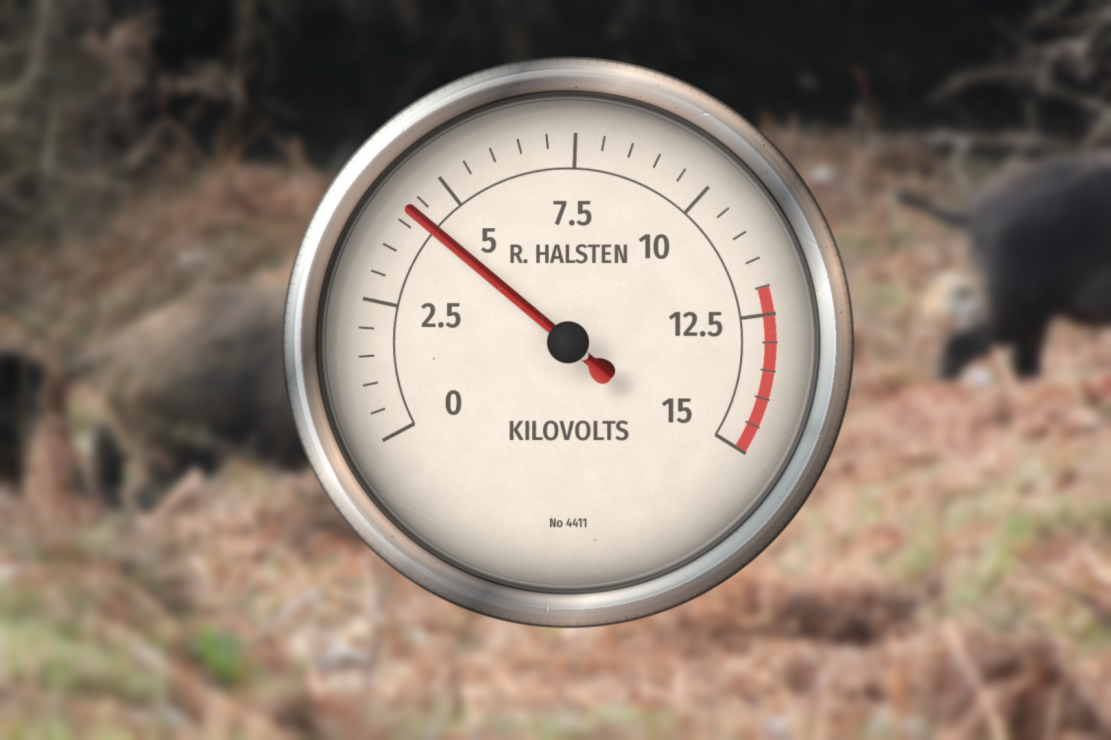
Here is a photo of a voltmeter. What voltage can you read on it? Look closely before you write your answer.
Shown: 4.25 kV
